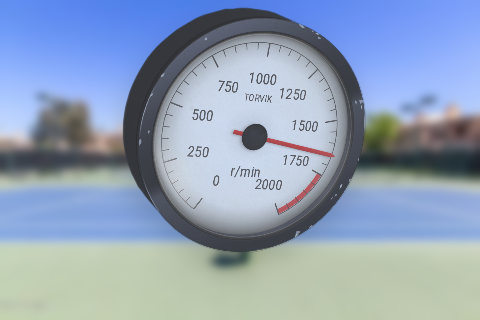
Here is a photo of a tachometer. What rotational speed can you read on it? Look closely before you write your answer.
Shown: 1650 rpm
